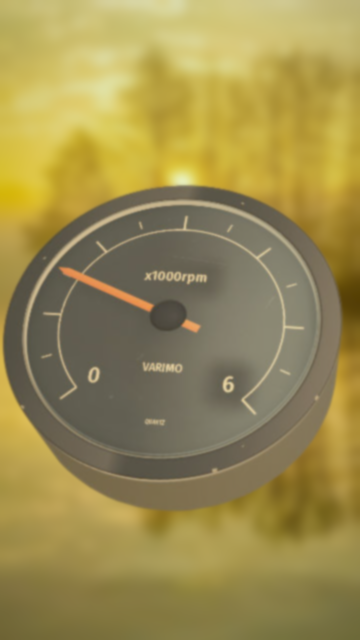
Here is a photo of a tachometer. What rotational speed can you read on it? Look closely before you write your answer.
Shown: 1500 rpm
